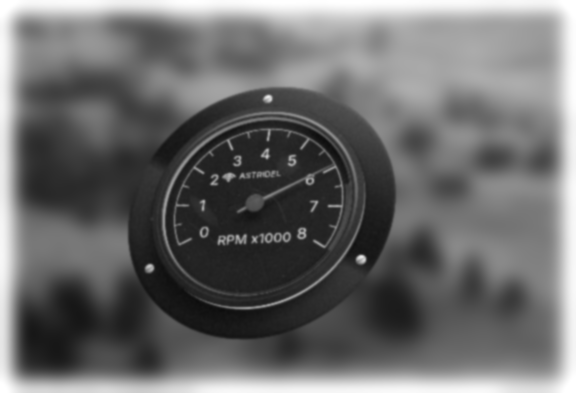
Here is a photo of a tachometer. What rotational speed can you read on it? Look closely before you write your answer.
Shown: 6000 rpm
